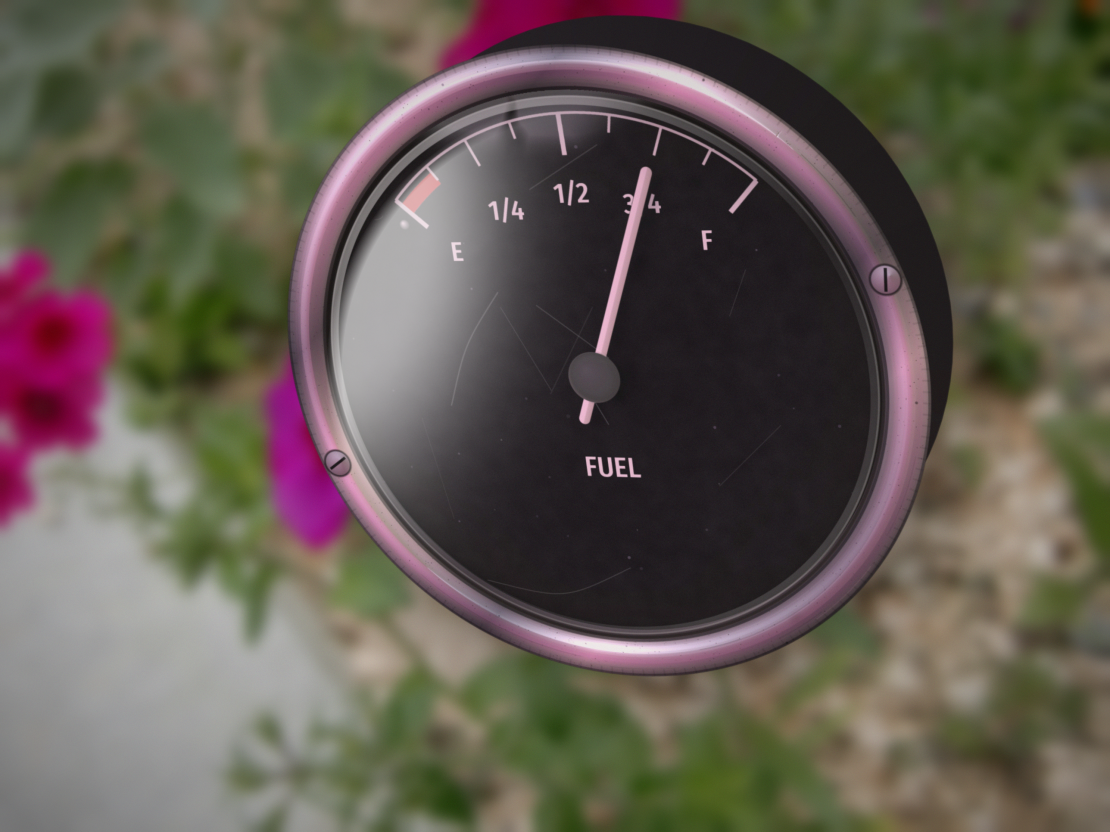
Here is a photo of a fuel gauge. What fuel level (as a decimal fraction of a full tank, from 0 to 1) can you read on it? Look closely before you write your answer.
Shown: 0.75
